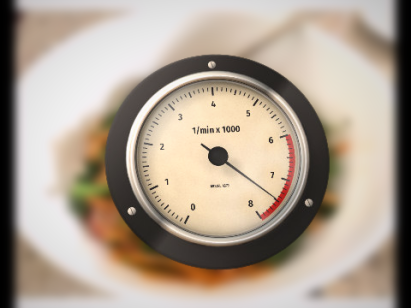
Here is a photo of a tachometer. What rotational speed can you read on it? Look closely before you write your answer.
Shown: 7500 rpm
